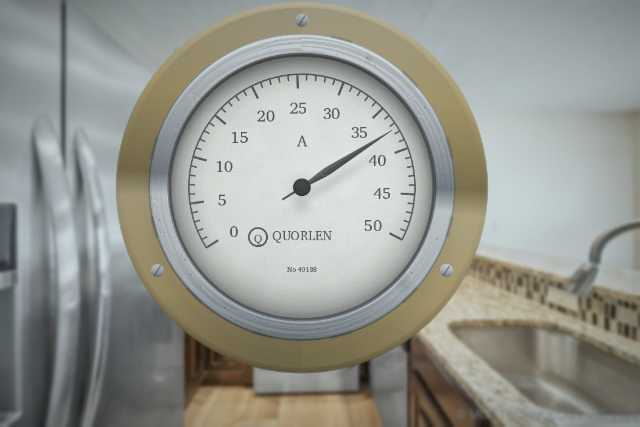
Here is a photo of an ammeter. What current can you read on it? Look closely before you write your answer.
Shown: 37.5 A
